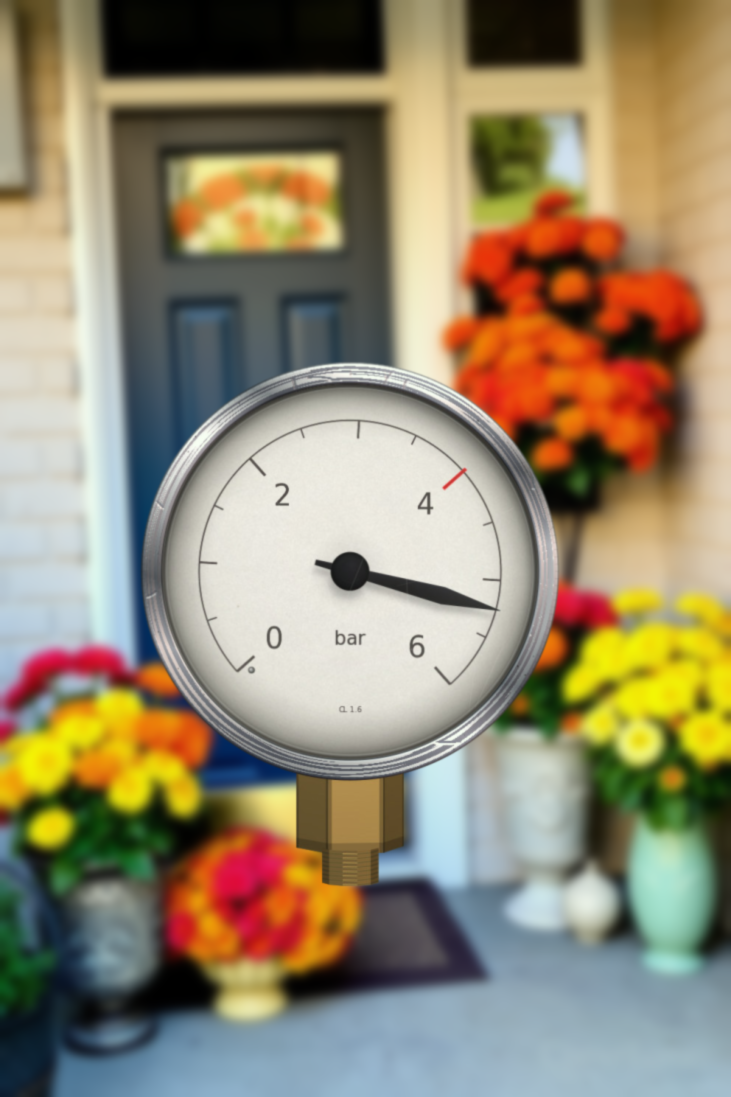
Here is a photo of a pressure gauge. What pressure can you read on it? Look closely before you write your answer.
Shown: 5.25 bar
